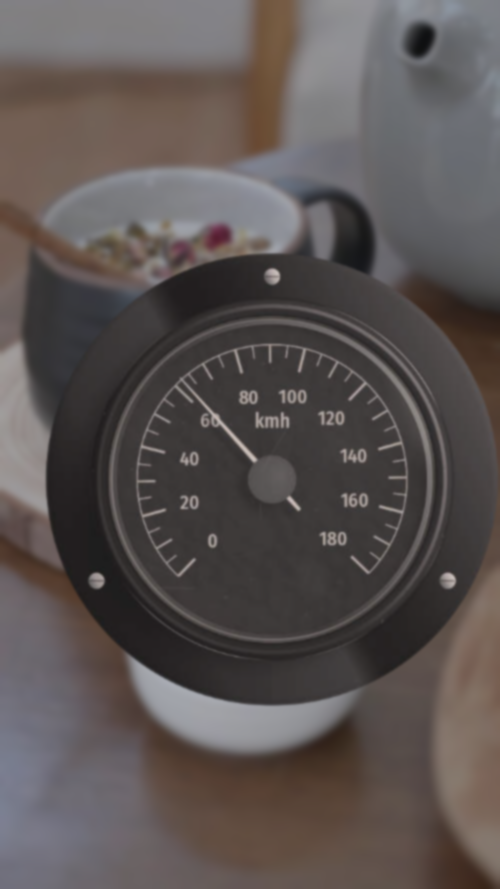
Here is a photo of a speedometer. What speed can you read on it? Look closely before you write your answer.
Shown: 62.5 km/h
